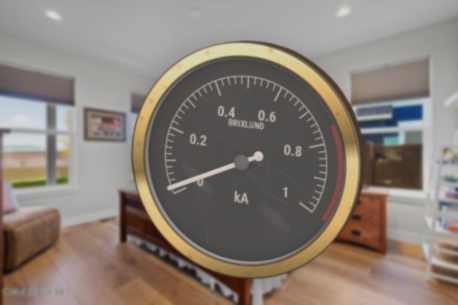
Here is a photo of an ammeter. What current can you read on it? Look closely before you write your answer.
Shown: 0.02 kA
